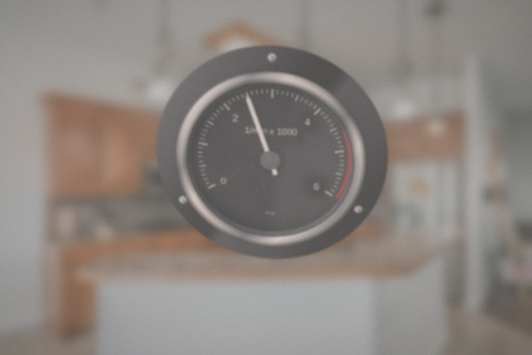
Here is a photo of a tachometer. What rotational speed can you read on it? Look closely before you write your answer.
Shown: 2500 rpm
